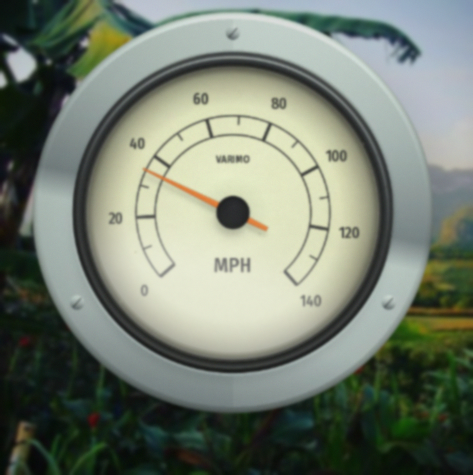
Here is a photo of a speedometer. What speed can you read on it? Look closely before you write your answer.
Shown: 35 mph
